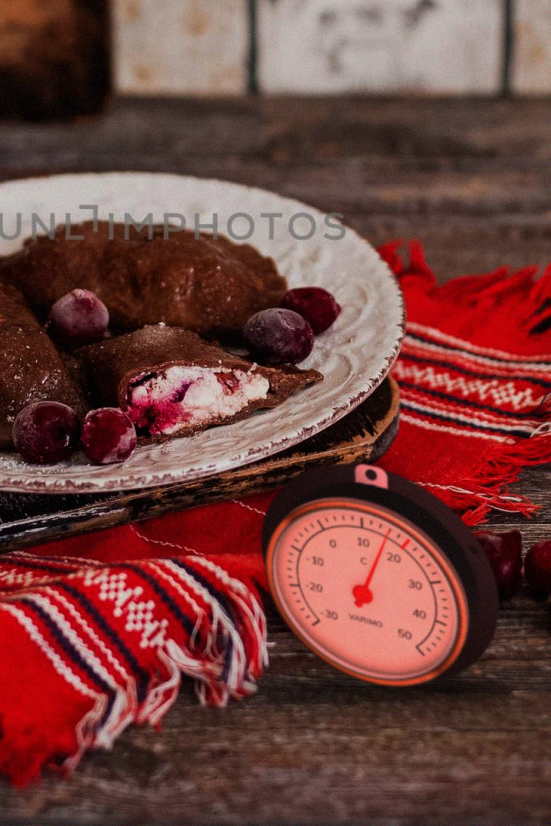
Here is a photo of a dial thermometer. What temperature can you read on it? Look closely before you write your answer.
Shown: 16 °C
